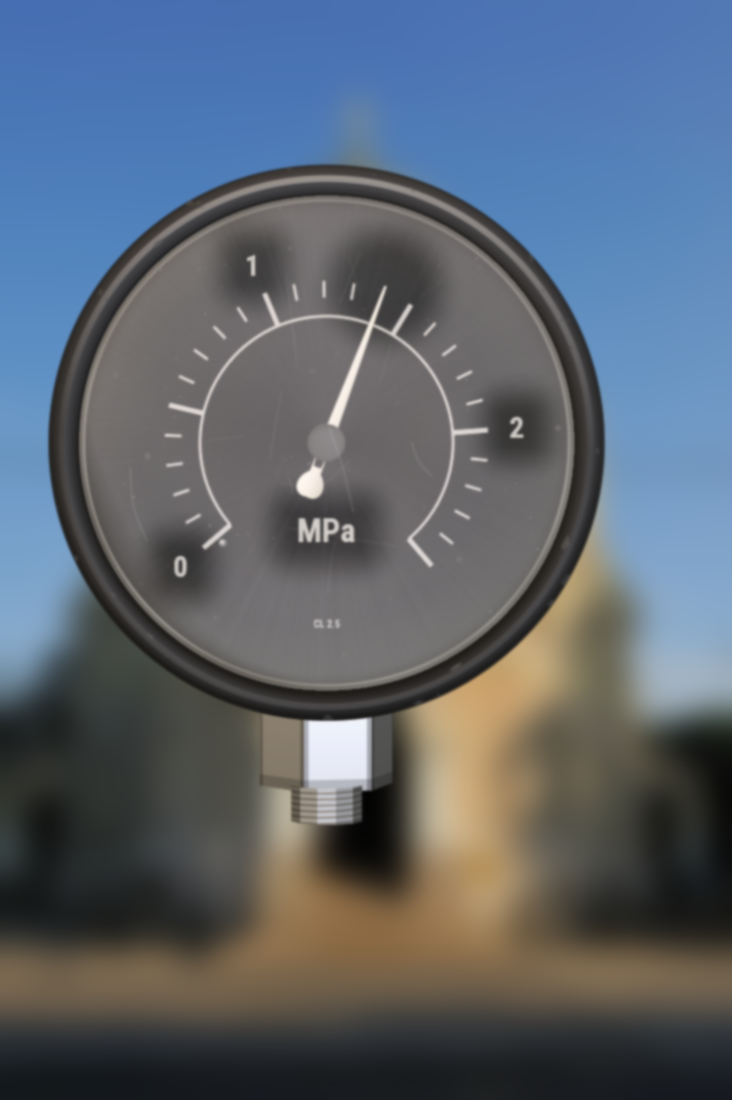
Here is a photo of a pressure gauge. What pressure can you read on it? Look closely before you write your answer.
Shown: 1.4 MPa
